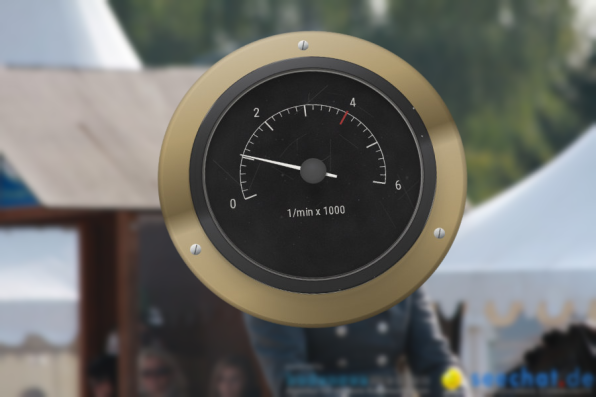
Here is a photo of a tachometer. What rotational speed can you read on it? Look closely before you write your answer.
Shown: 1000 rpm
